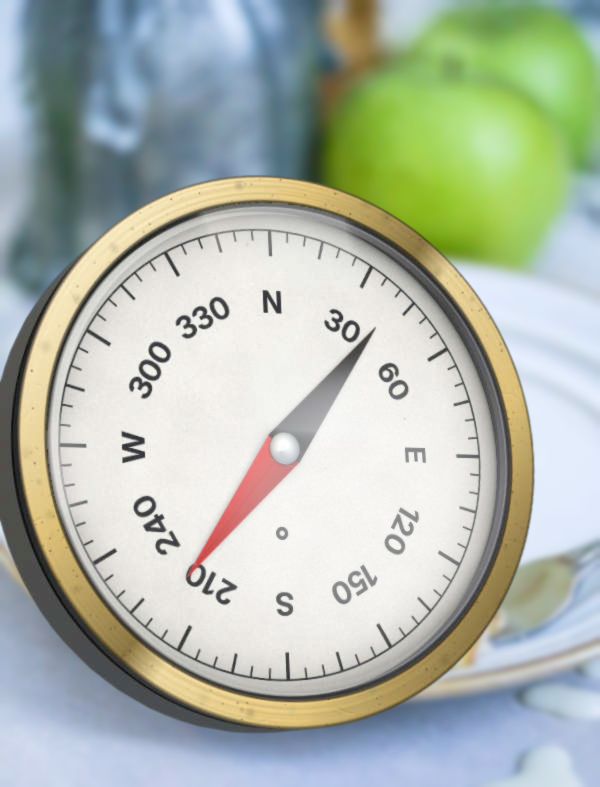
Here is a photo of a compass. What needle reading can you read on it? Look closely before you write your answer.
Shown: 220 °
